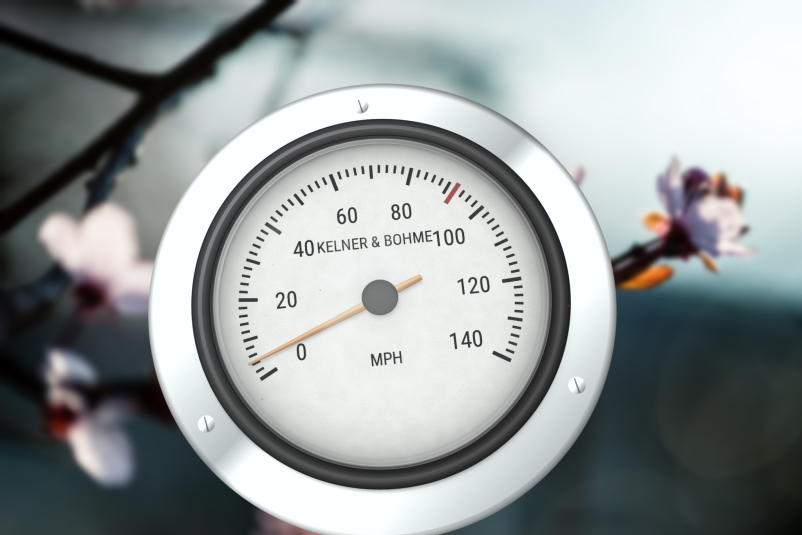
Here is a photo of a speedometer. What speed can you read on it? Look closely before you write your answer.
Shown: 4 mph
